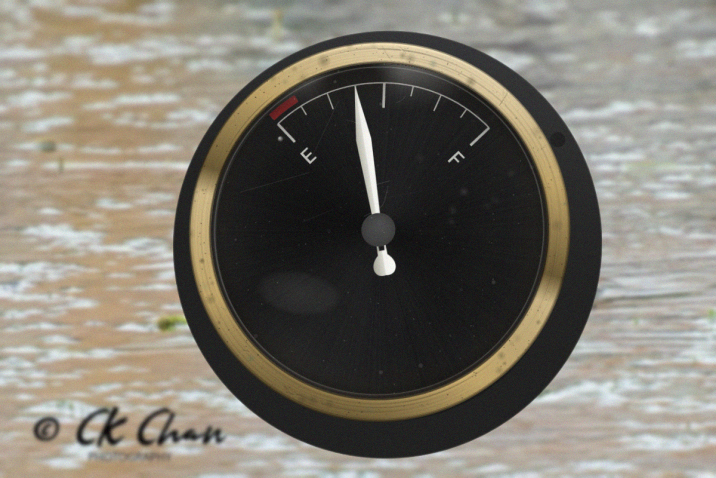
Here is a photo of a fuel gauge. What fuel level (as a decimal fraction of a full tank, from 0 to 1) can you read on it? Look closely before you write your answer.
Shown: 0.375
